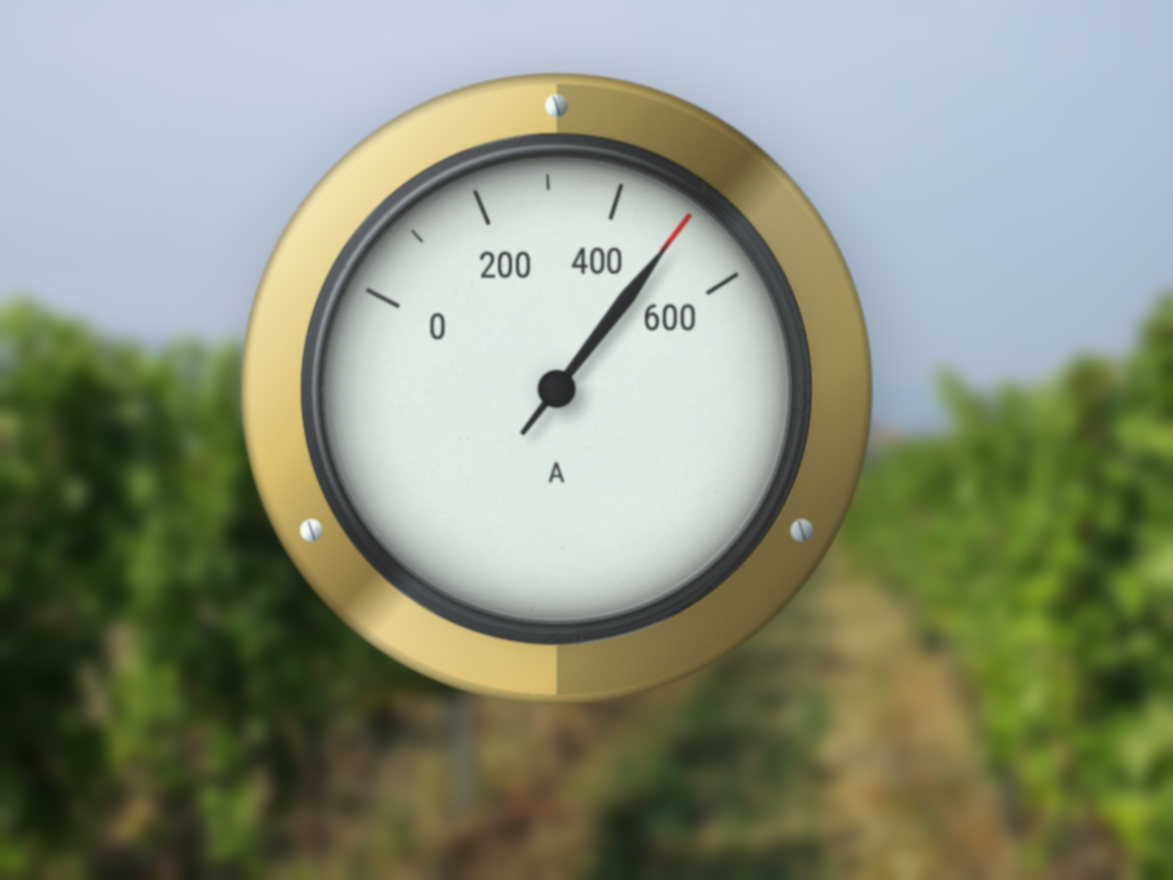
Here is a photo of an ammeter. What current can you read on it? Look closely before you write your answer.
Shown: 500 A
